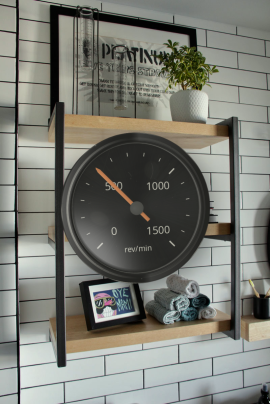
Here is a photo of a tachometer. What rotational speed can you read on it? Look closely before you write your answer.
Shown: 500 rpm
